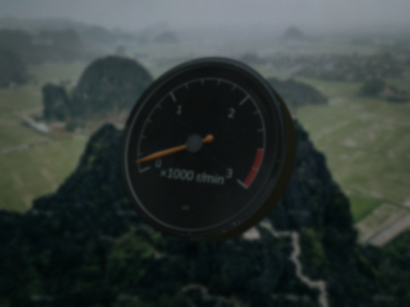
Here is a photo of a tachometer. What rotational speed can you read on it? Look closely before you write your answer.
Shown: 100 rpm
